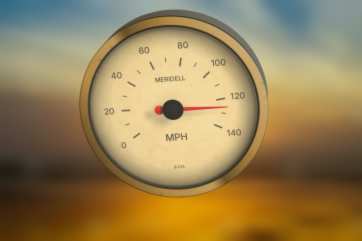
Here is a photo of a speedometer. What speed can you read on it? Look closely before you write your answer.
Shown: 125 mph
